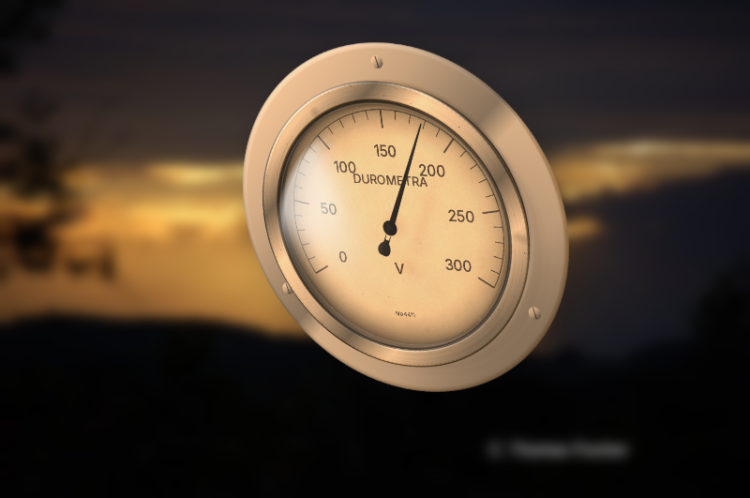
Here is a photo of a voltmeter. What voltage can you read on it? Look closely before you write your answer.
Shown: 180 V
